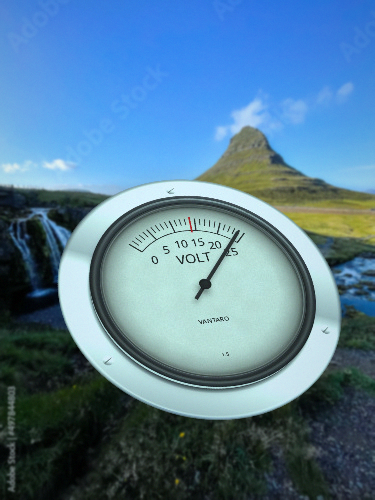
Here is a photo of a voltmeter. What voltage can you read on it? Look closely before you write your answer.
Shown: 24 V
